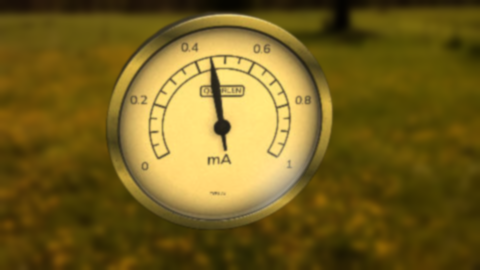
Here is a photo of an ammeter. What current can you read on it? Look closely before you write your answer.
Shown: 0.45 mA
